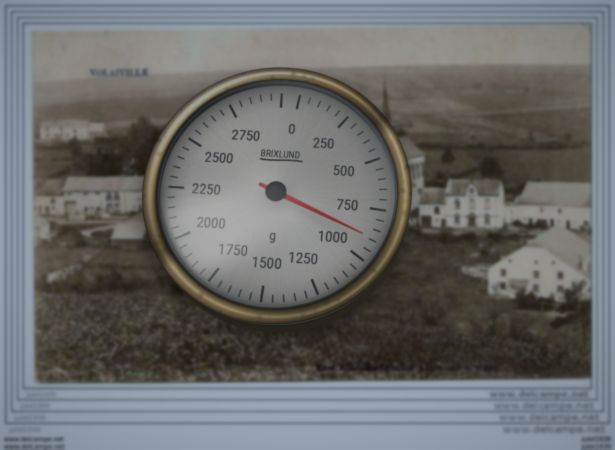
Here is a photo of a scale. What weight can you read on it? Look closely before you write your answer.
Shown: 900 g
